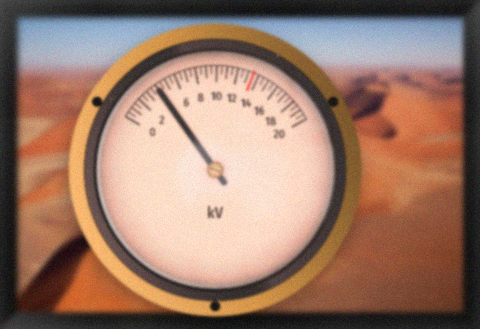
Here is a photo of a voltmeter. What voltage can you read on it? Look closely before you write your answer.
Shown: 4 kV
